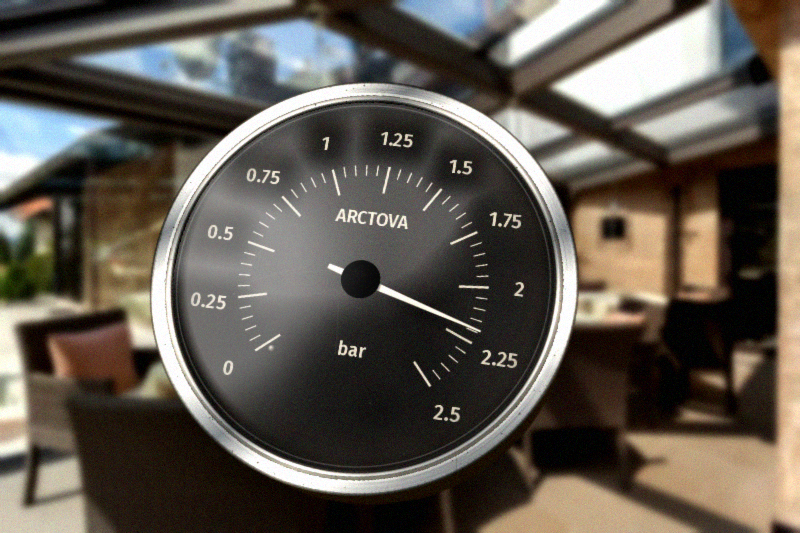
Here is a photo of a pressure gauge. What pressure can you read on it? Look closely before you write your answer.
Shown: 2.2 bar
